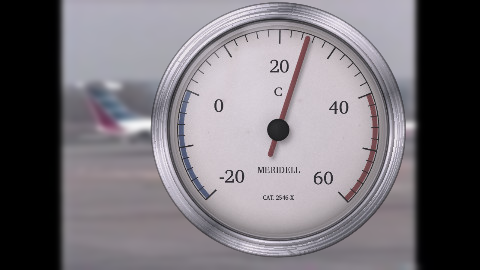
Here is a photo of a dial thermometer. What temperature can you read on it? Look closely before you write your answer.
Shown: 25 °C
